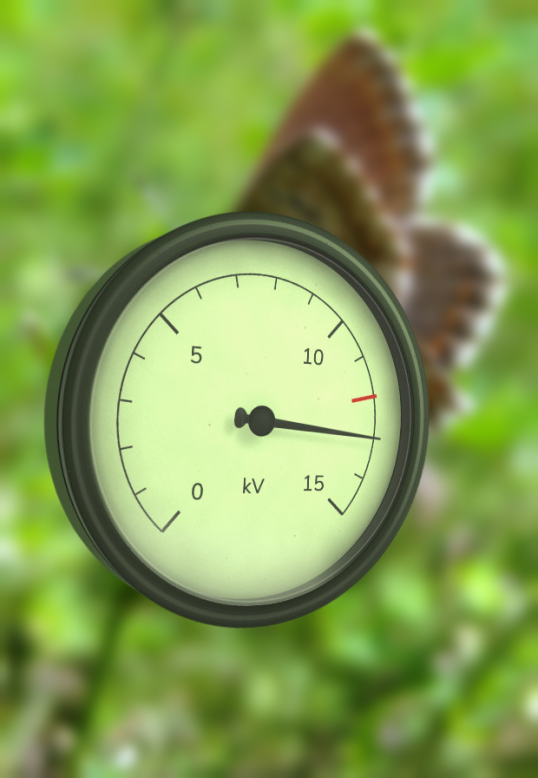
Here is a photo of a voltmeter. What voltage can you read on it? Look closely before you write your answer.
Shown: 13 kV
